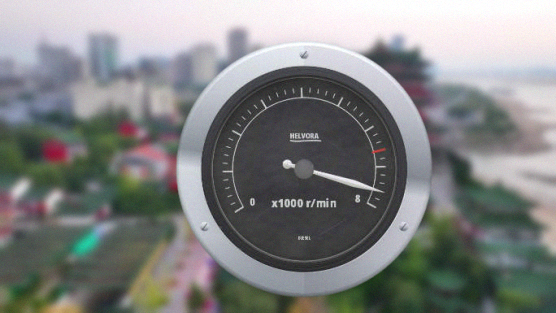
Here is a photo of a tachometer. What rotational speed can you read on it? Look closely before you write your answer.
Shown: 7600 rpm
